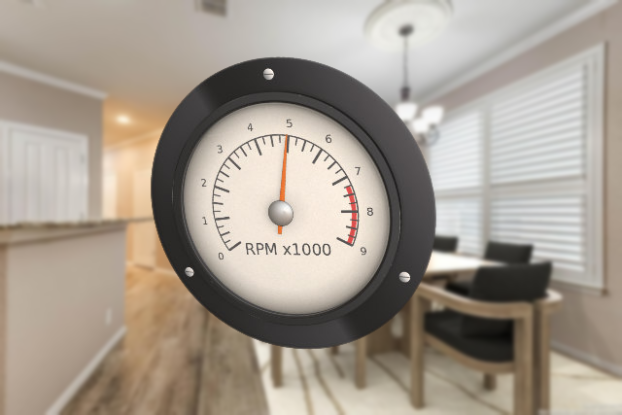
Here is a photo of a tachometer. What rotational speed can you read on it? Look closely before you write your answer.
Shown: 5000 rpm
